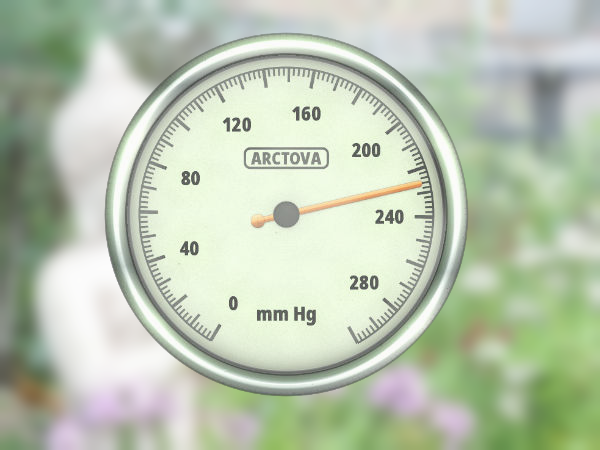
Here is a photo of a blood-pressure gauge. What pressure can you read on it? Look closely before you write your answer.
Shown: 226 mmHg
